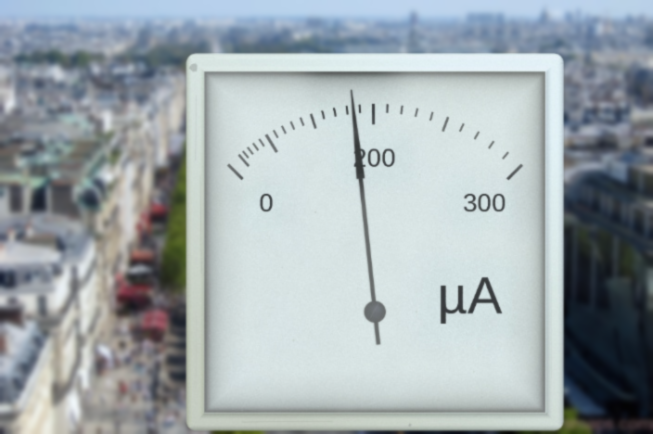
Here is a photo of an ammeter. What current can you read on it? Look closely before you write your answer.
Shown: 185 µA
